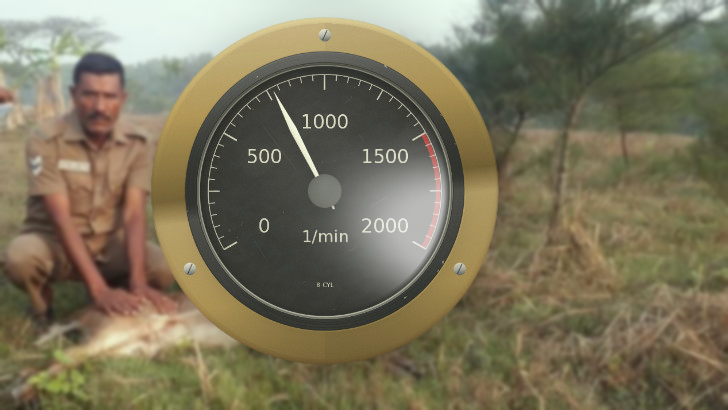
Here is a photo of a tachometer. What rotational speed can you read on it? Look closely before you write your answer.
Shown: 775 rpm
